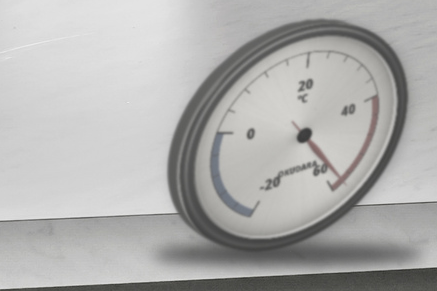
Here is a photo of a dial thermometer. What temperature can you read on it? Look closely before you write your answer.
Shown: 58 °C
